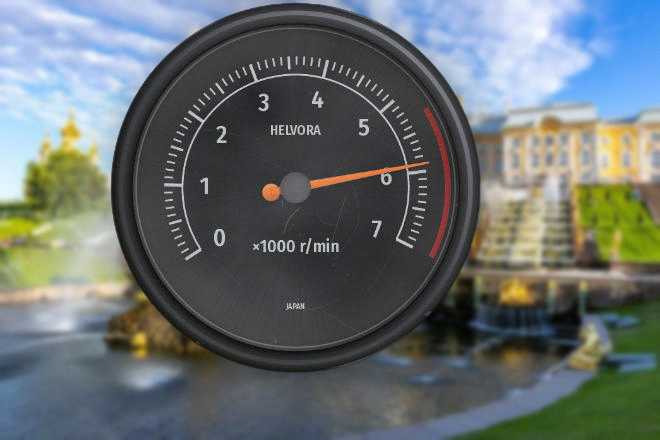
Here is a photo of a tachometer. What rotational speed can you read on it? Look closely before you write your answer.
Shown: 5900 rpm
